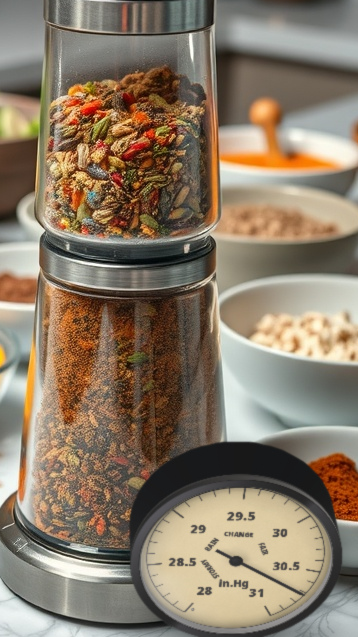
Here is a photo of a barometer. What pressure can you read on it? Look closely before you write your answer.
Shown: 30.7 inHg
